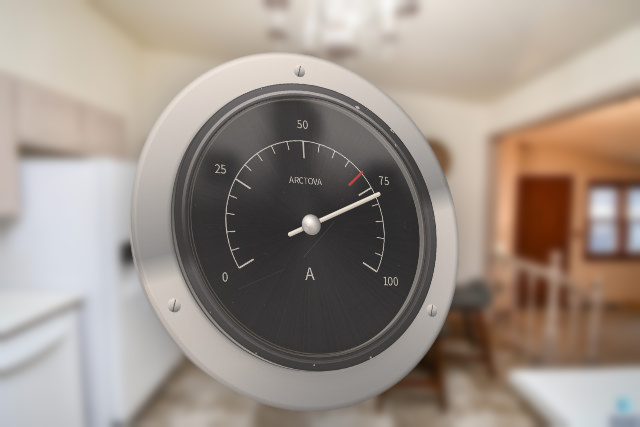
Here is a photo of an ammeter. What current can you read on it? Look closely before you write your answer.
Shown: 77.5 A
